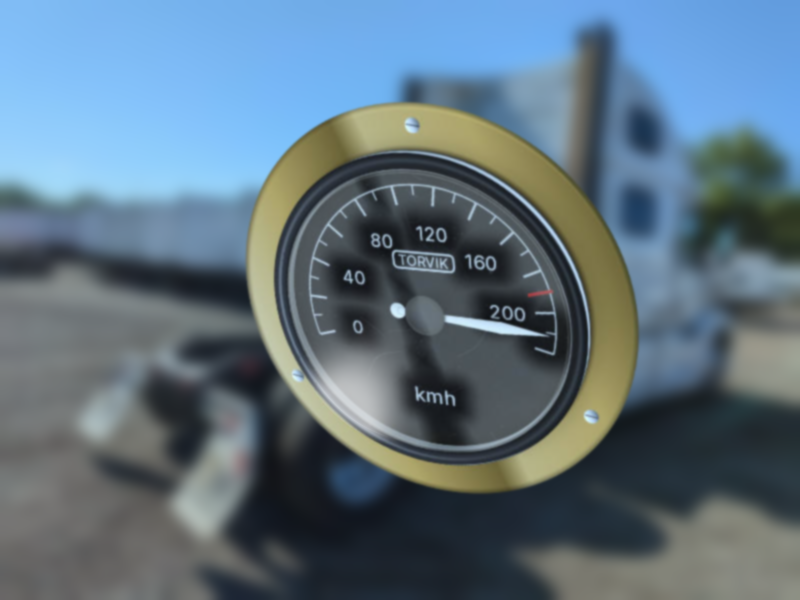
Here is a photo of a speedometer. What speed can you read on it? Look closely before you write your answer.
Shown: 210 km/h
